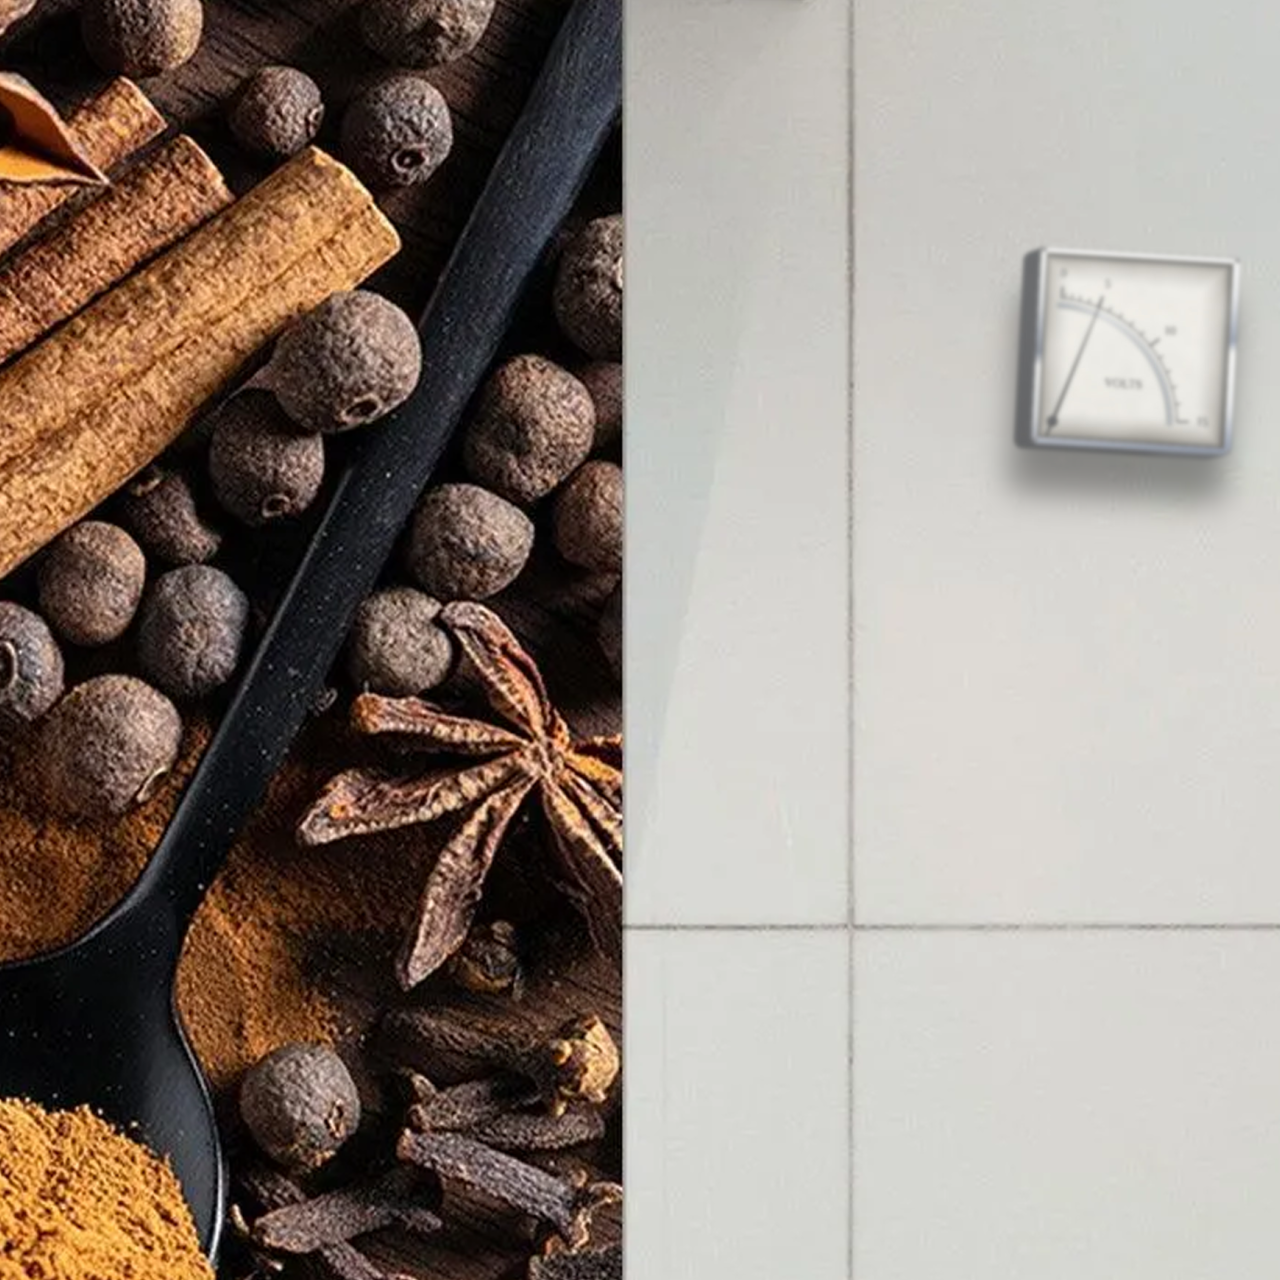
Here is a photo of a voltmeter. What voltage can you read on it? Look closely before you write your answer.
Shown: 5 V
